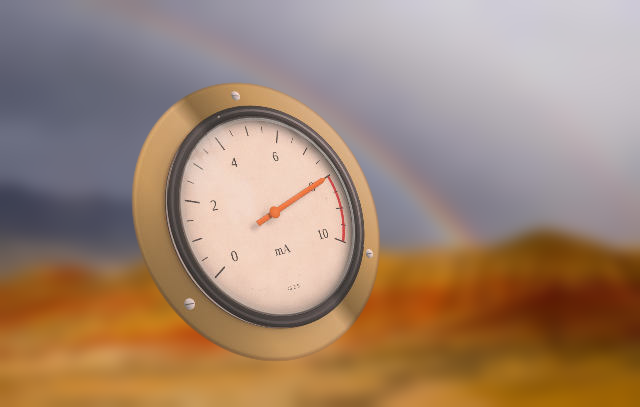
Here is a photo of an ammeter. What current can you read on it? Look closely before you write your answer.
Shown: 8 mA
